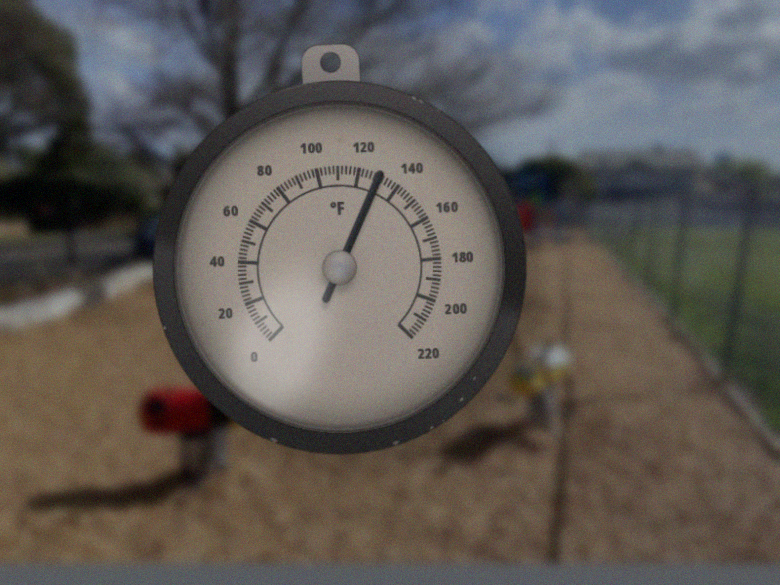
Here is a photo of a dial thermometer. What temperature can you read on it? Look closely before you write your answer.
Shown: 130 °F
